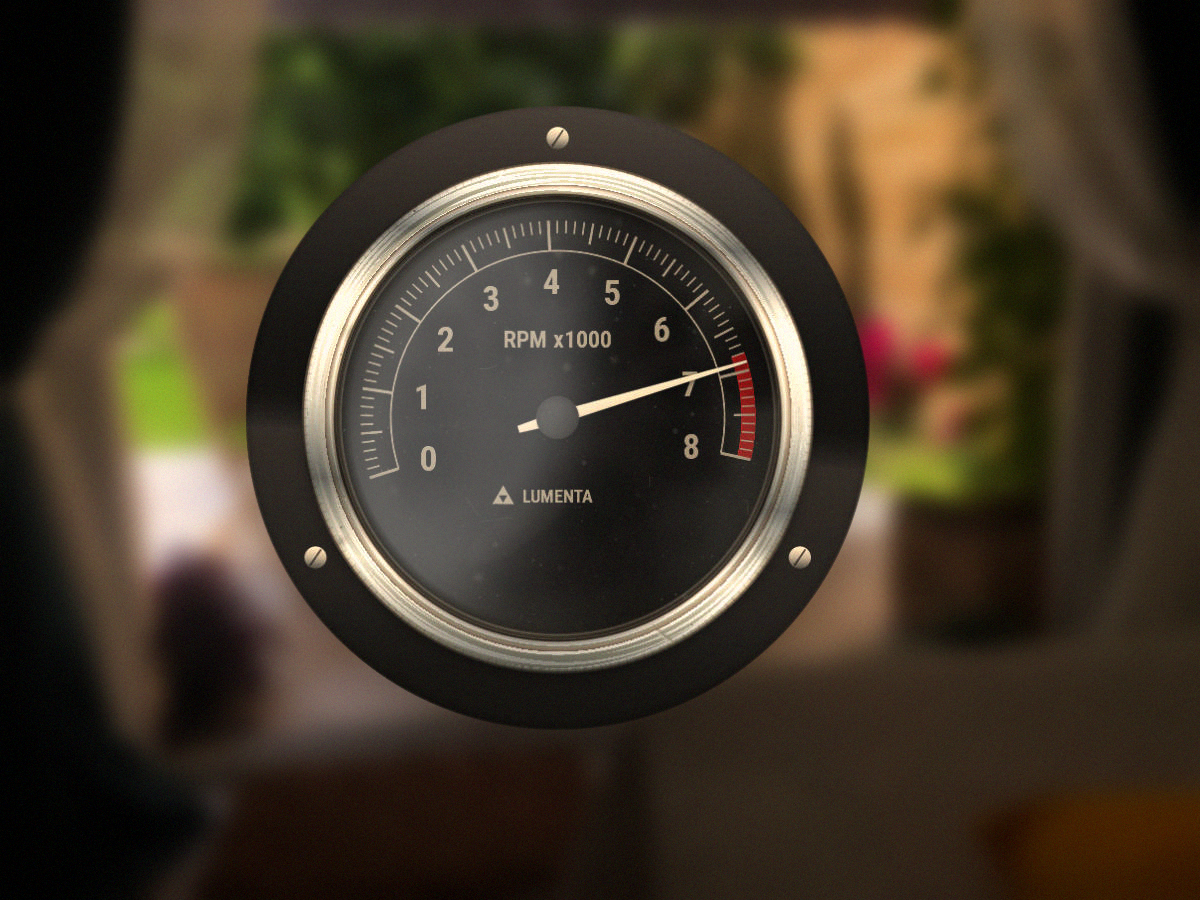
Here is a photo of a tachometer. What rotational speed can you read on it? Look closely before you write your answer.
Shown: 6900 rpm
